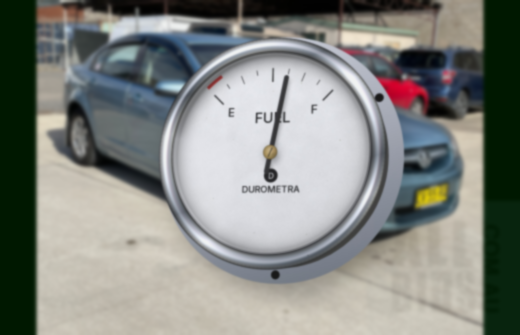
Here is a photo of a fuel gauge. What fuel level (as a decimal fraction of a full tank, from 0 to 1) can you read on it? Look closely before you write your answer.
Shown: 0.625
